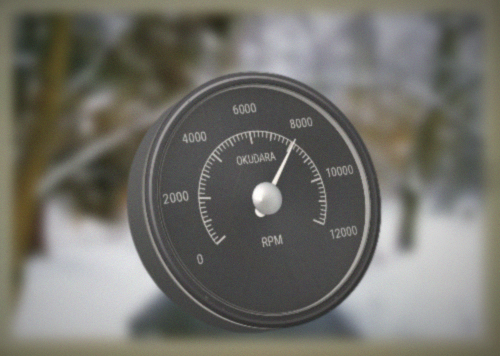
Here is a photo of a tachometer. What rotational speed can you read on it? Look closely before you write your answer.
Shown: 8000 rpm
